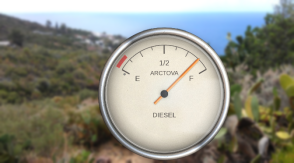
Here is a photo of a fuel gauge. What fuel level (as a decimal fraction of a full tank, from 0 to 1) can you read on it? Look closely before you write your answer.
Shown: 0.875
